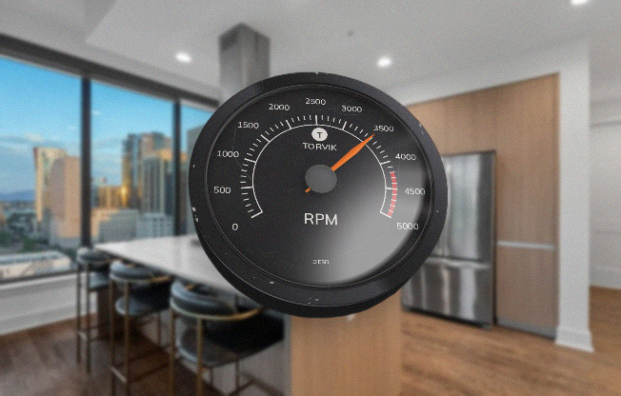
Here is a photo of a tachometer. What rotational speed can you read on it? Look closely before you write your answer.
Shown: 3500 rpm
